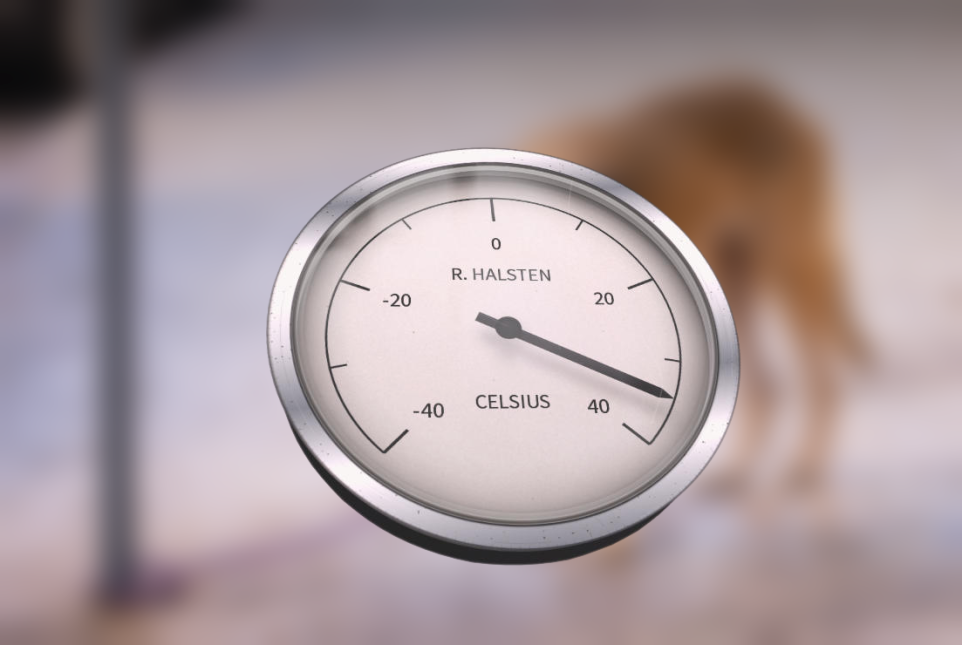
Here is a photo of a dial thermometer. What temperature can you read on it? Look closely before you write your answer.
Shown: 35 °C
